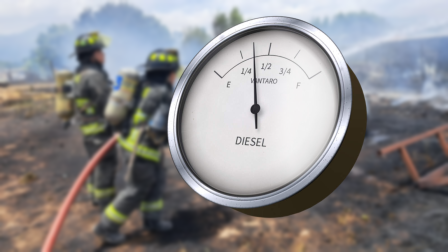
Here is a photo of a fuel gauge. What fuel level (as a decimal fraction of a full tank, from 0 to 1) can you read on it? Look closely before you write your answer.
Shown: 0.375
